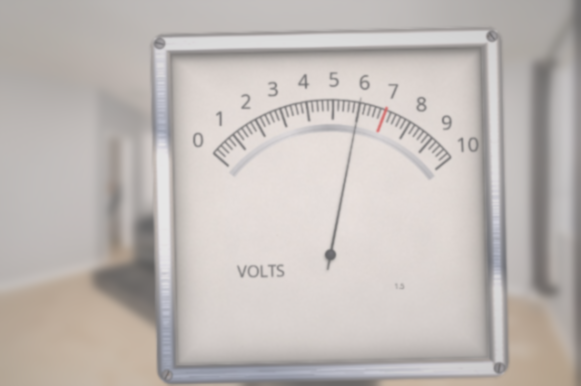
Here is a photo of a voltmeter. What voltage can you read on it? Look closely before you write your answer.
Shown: 6 V
